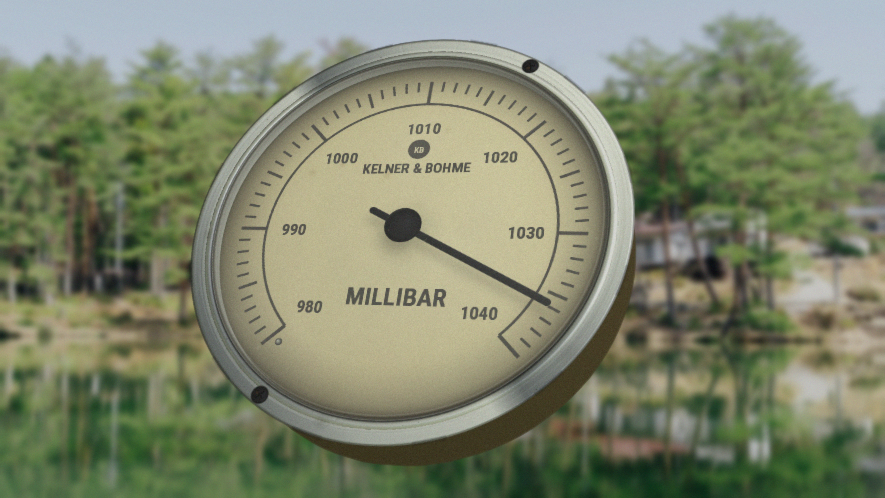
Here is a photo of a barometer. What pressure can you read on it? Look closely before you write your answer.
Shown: 1036 mbar
